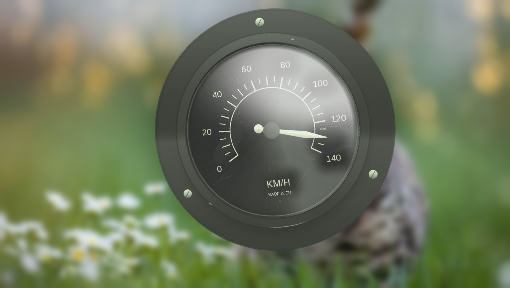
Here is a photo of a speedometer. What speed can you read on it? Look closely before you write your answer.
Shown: 130 km/h
